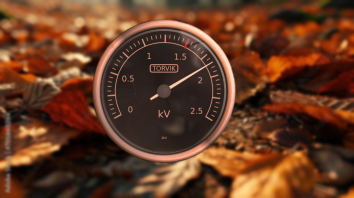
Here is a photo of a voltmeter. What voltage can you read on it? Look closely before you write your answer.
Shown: 1.85 kV
